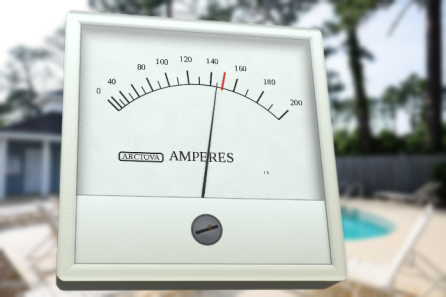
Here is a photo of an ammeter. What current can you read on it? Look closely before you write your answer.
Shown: 145 A
